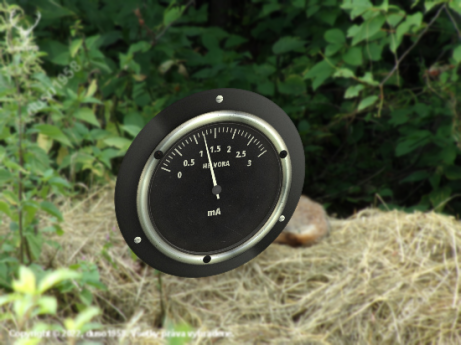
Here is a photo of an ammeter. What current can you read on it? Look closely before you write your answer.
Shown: 1.2 mA
